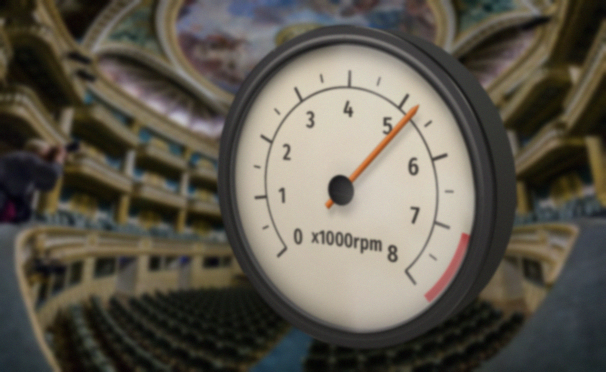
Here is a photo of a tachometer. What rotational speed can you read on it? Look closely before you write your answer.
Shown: 5250 rpm
